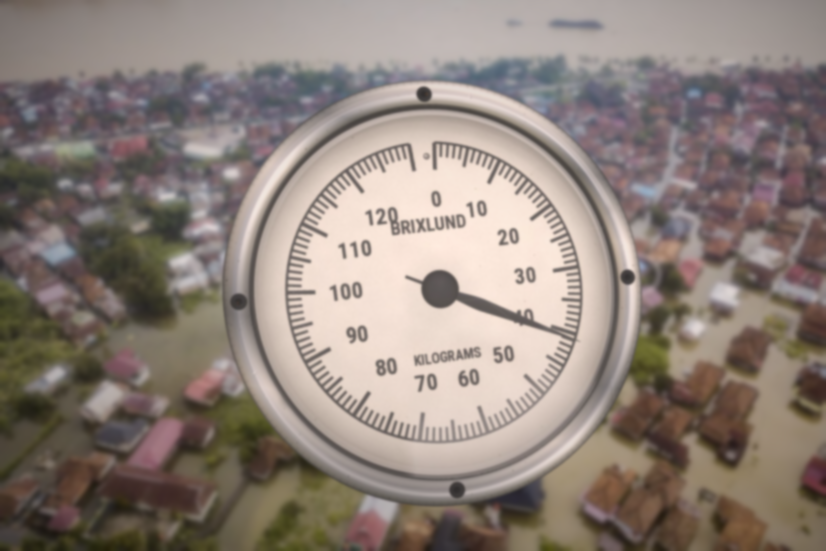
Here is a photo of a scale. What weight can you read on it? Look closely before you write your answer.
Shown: 41 kg
